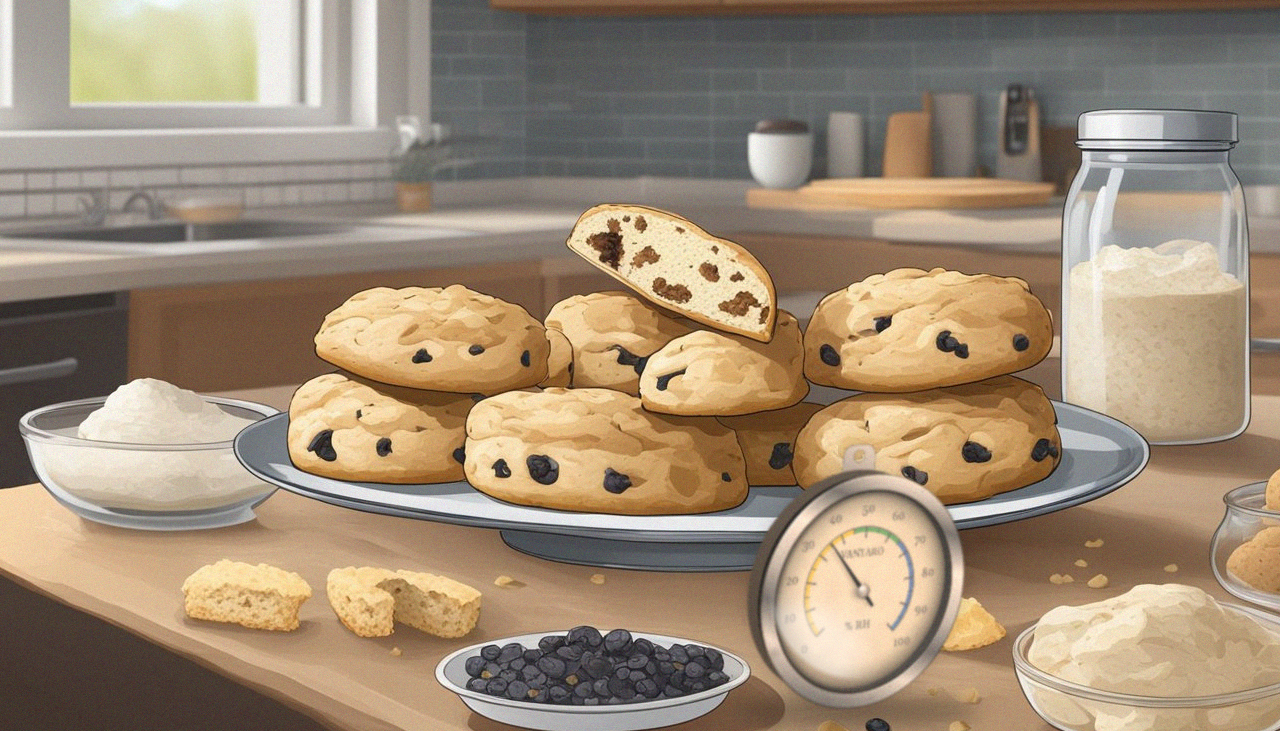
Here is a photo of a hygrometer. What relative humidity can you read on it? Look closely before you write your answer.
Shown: 35 %
